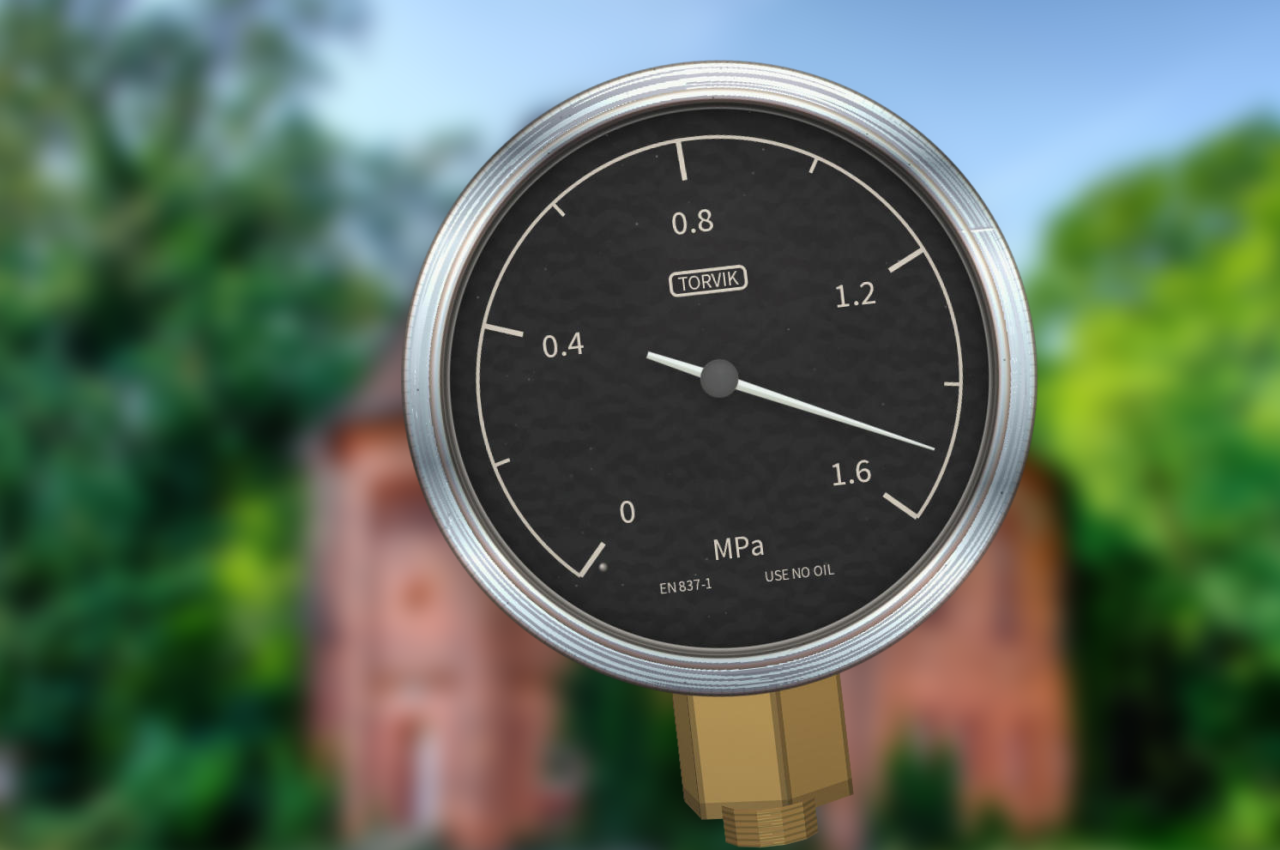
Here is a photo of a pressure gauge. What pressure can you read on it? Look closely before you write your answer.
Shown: 1.5 MPa
